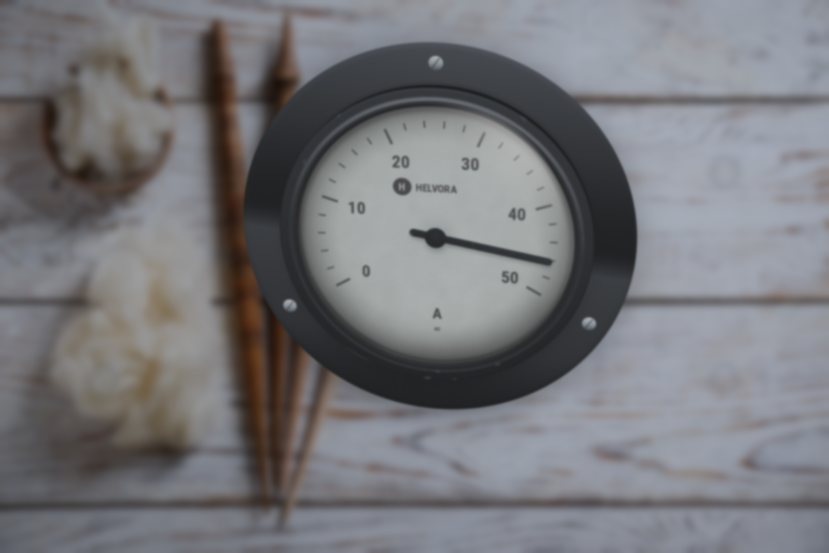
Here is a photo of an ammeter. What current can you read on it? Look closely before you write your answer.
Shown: 46 A
